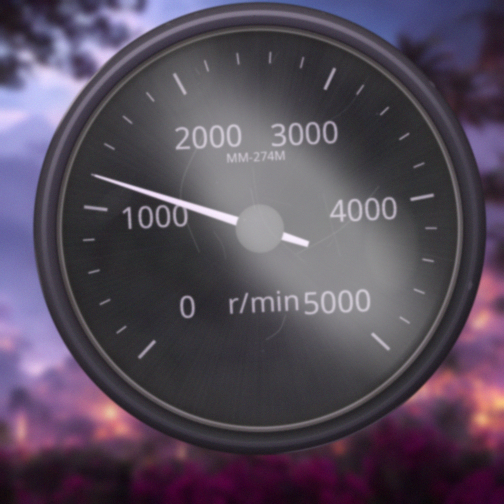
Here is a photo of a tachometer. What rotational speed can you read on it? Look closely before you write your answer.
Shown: 1200 rpm
